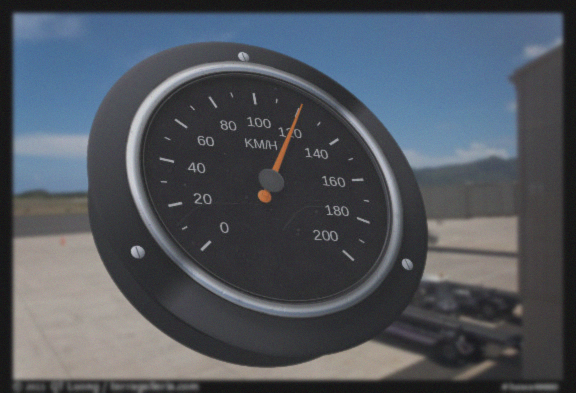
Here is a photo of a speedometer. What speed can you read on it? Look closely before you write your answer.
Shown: 120 km/h
